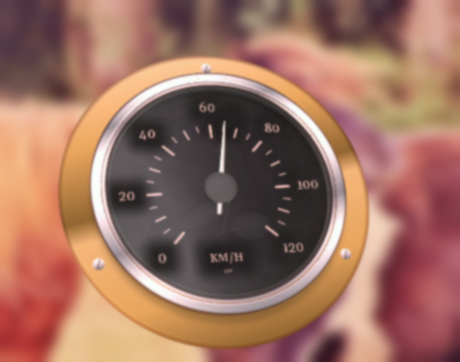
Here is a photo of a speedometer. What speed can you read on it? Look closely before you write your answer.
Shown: 65 km/h
